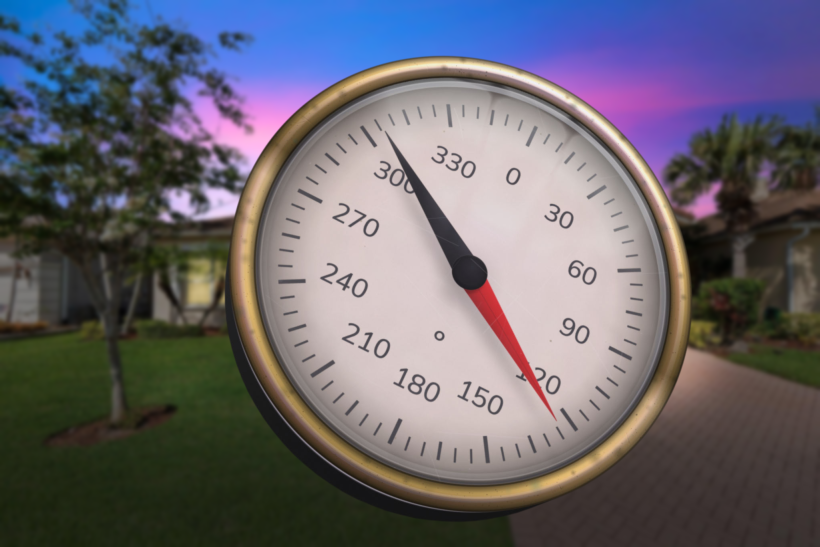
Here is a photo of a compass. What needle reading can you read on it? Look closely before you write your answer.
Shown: 125 °
